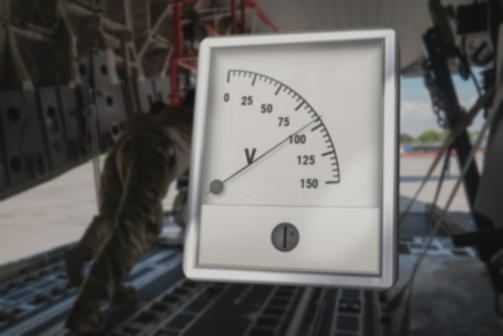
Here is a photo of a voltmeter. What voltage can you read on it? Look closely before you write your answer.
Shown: 95 V
